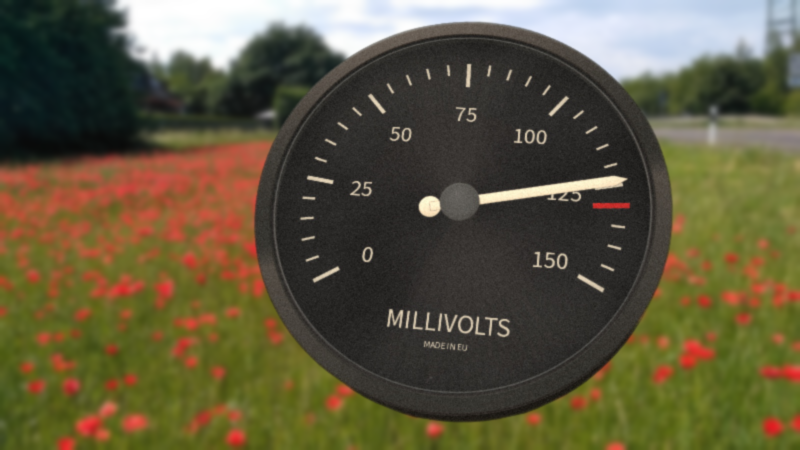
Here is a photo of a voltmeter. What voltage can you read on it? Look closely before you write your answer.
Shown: 125 mV
